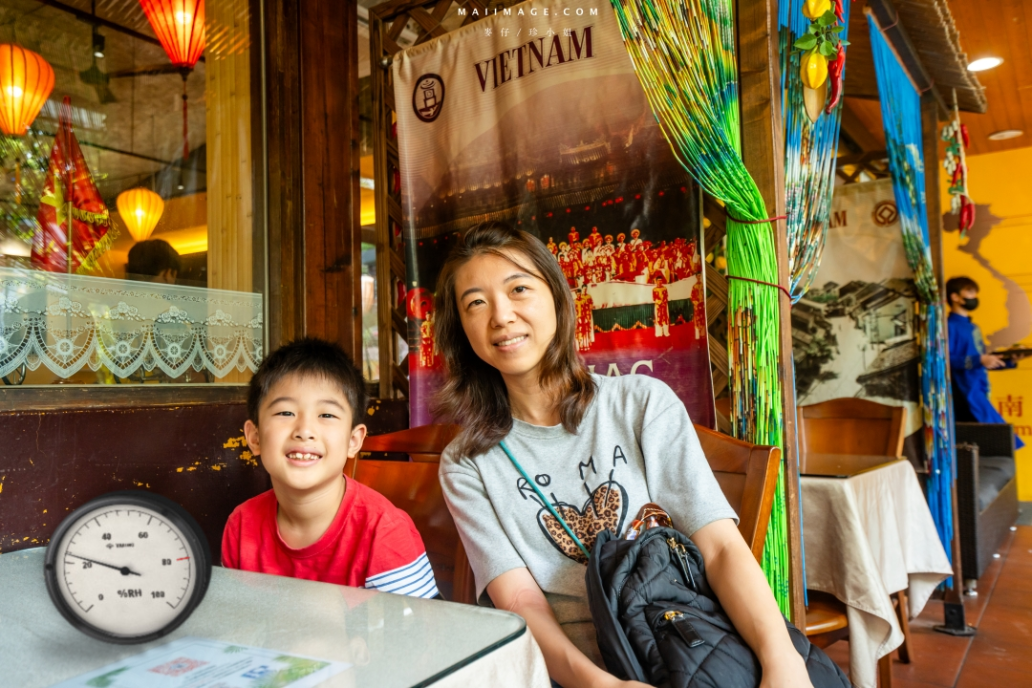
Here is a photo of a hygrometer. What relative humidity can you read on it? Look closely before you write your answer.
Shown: 24 %
